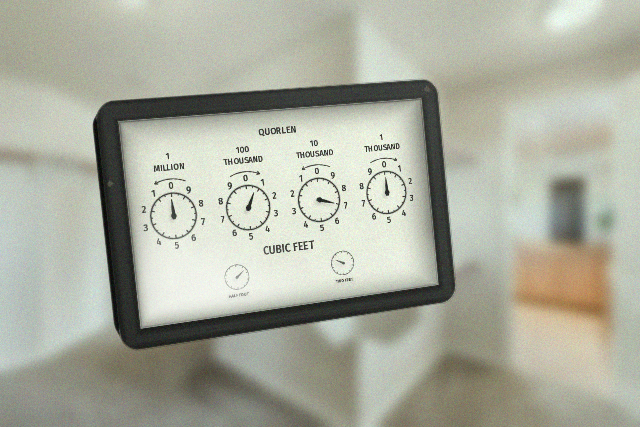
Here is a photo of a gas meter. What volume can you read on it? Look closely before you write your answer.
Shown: 7000 ft³
